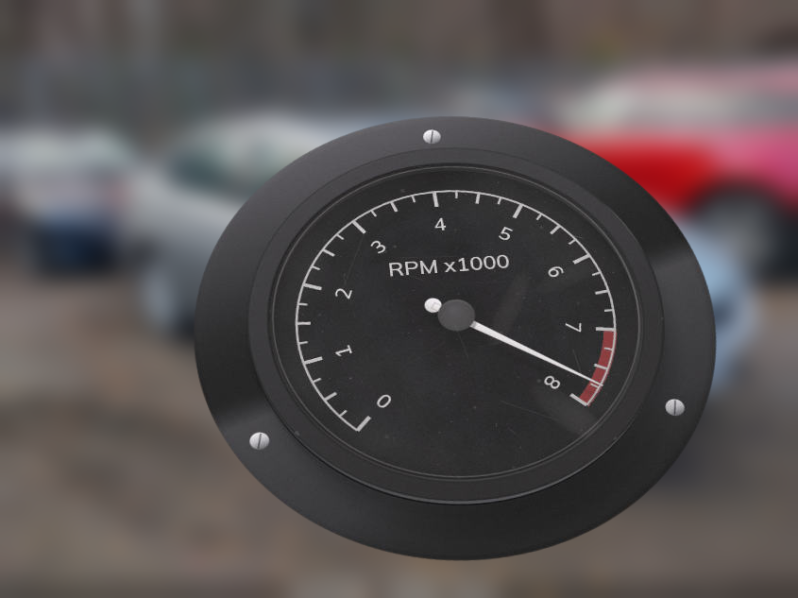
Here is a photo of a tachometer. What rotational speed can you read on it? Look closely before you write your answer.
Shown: 7750 rpm
